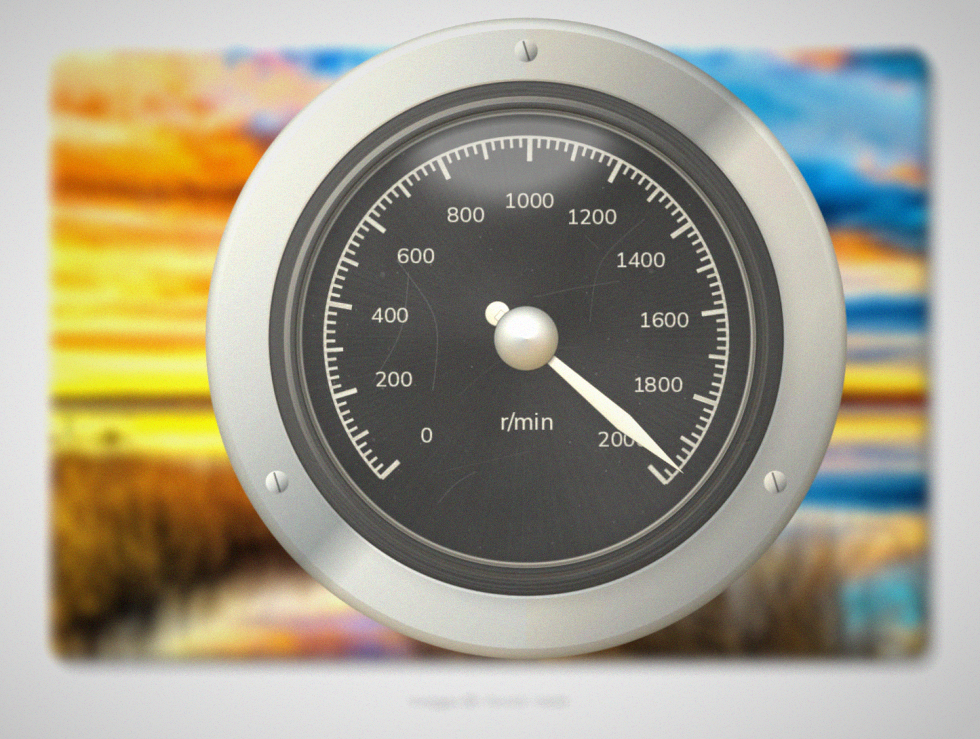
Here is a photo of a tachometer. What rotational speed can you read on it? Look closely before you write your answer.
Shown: 1960 rpm
